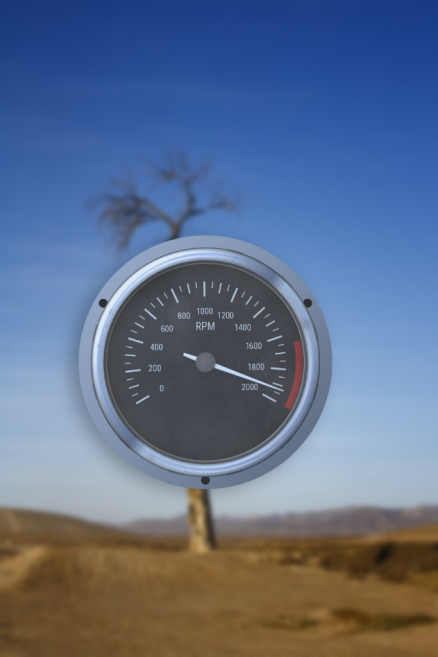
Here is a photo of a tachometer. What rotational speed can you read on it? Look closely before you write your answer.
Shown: 1925 rpm
